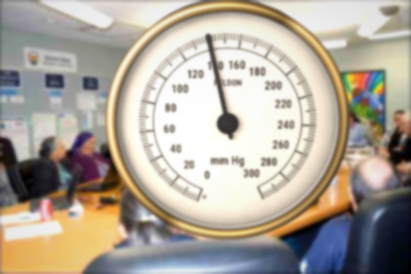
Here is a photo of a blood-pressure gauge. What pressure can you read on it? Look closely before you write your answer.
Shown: 140 mmHg
